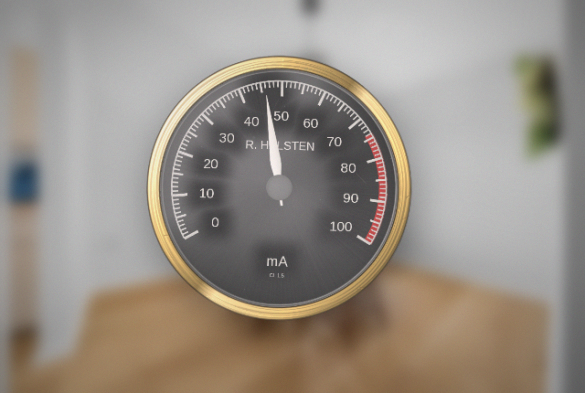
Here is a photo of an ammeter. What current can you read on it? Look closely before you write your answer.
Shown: 46 mA
